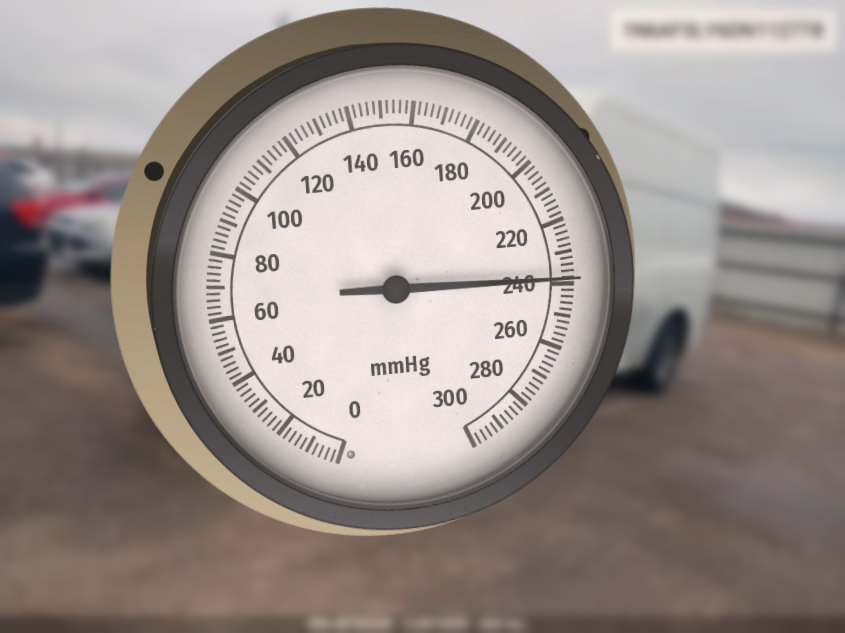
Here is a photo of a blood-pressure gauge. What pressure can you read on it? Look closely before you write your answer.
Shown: 238 mmHg
